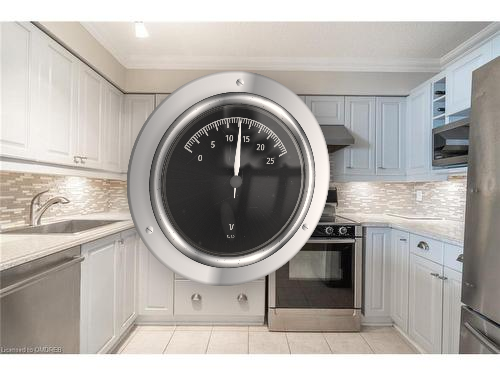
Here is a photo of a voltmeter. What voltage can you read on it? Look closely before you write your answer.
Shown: 12.5 V
